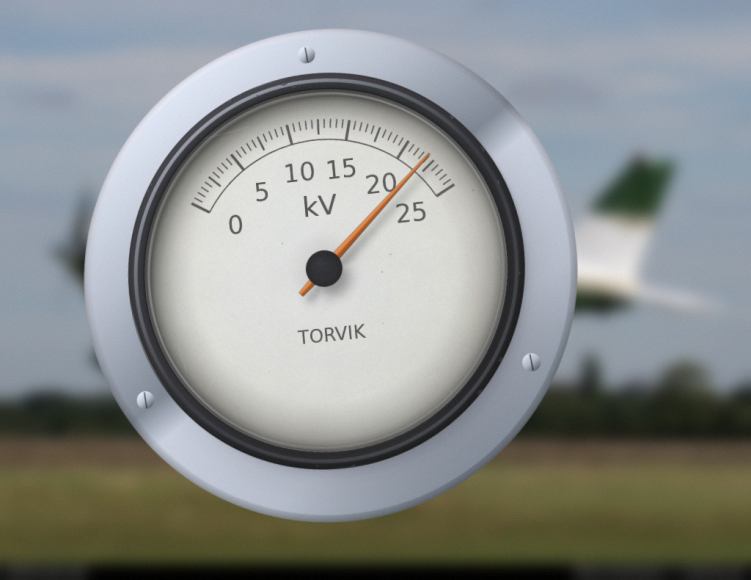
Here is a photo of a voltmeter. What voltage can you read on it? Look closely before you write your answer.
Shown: 22 kV
